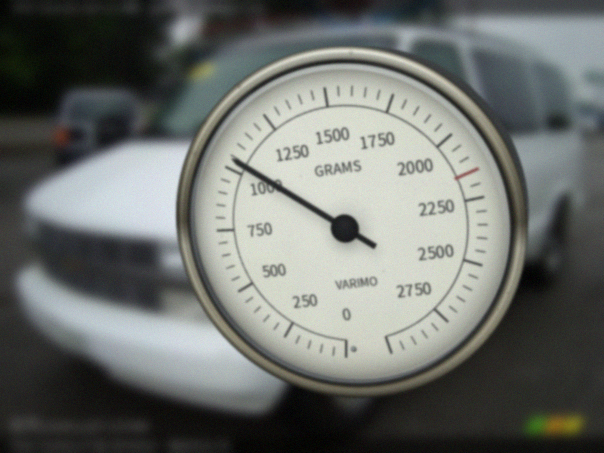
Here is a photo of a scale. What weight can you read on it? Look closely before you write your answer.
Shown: 1050 g
